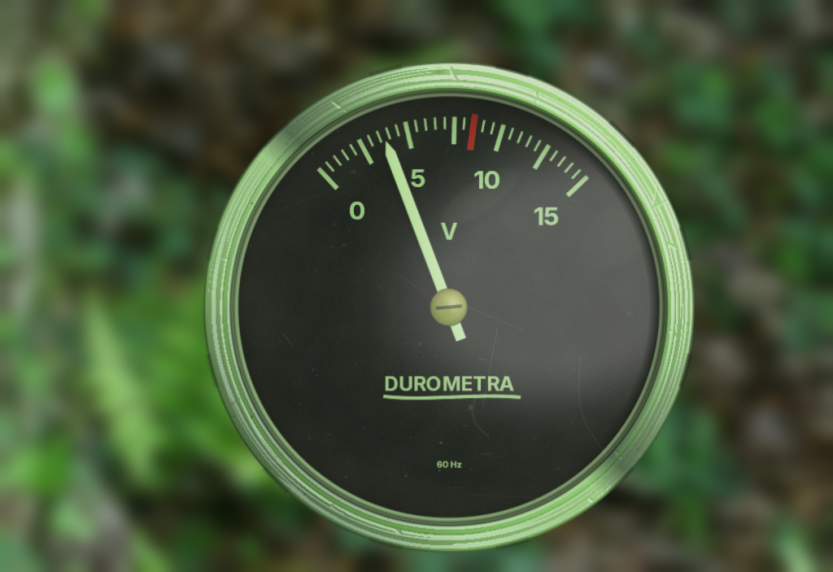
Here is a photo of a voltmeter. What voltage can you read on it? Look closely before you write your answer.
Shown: 3.75 V
